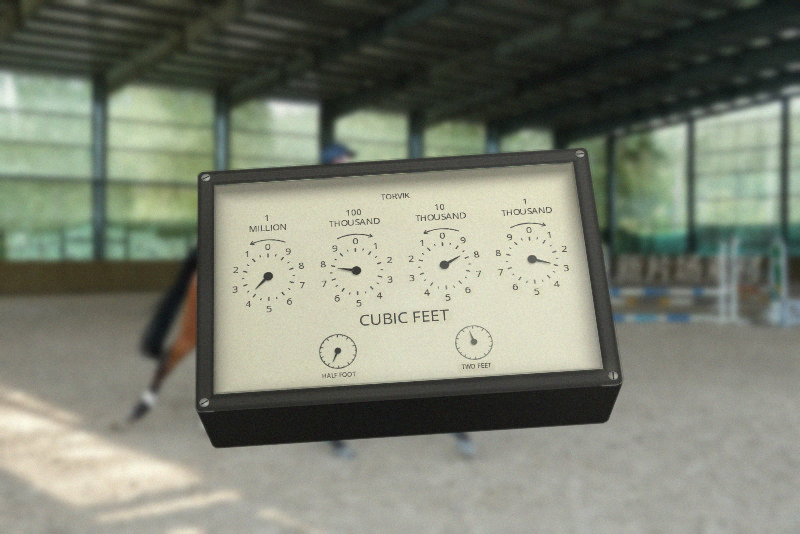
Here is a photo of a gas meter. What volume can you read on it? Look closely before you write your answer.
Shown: 378300 ft³
